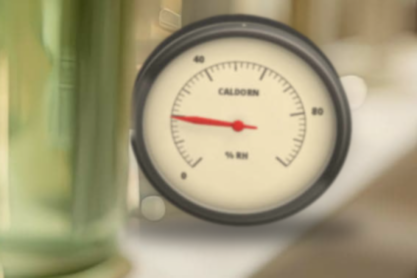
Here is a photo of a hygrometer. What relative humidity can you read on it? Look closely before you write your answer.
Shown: 20 %
